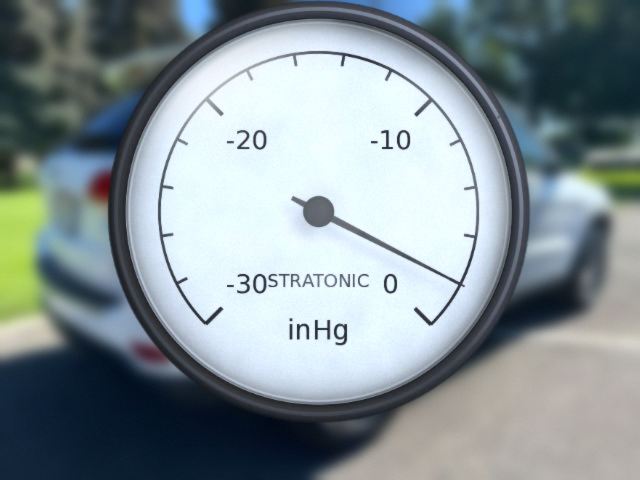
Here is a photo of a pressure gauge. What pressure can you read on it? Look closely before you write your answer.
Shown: -2 inHg
